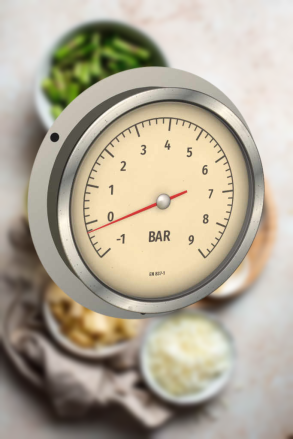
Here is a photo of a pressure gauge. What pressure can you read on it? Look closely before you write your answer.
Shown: -0.2 bar
